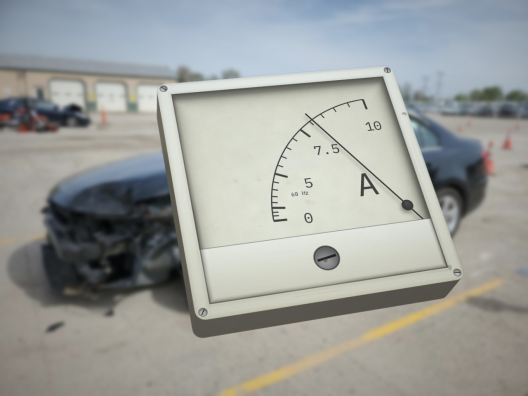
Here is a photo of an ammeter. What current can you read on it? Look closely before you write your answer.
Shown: 8 A
